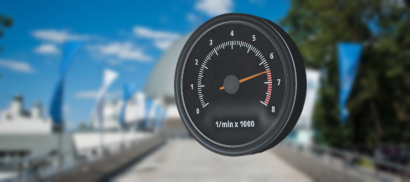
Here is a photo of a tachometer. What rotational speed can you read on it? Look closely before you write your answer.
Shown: 6500 rpm
